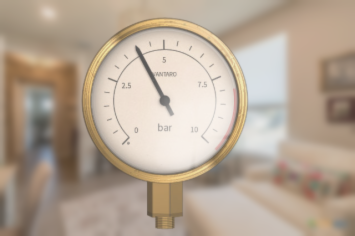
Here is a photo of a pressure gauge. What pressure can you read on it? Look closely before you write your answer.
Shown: 4 bar
